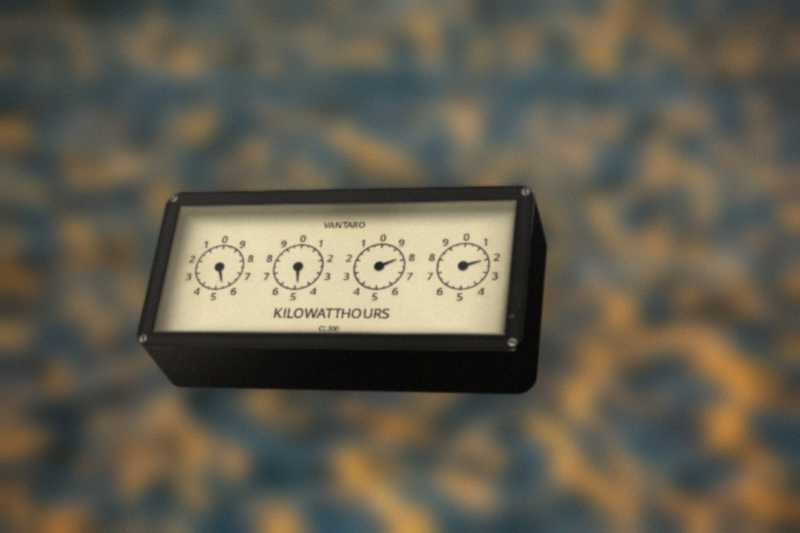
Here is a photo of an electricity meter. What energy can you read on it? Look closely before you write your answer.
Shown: 5482 kWh
